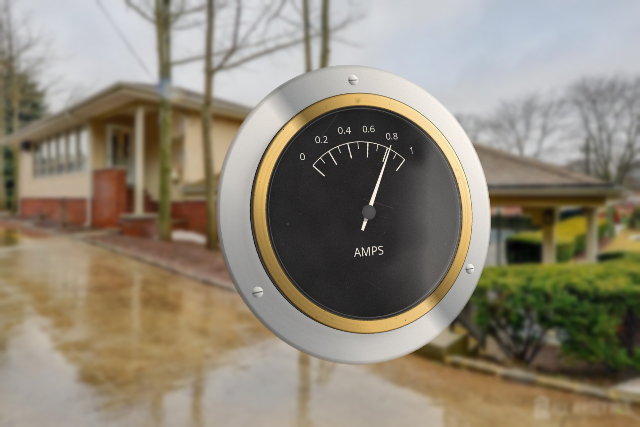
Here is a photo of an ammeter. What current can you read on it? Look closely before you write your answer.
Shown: 0.8 A
